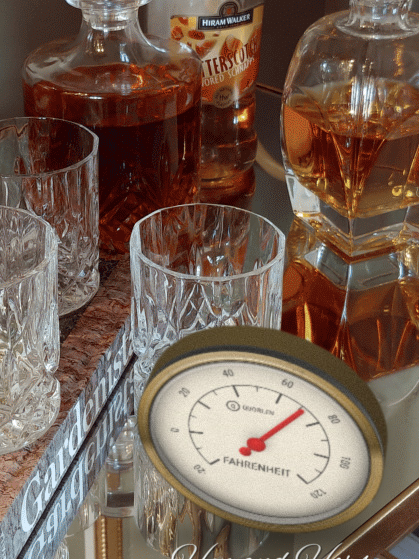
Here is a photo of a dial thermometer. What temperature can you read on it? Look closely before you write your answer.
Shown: 70 °F
